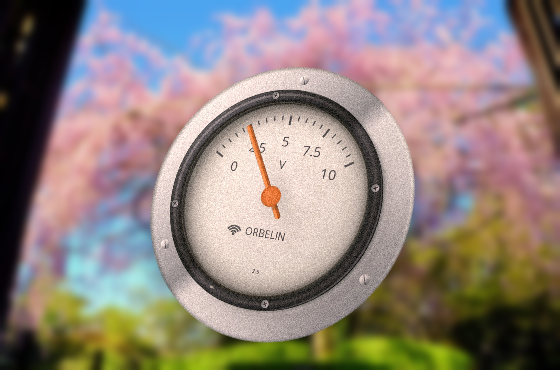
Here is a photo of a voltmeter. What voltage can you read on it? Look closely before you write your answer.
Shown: 2.5 V
